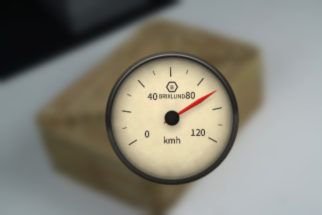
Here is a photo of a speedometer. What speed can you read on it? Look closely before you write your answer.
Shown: 90 km/h
